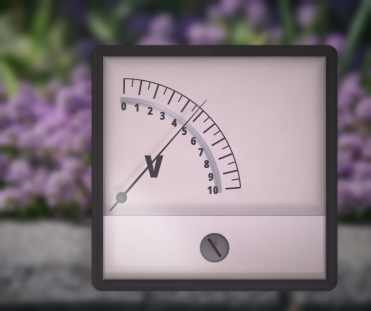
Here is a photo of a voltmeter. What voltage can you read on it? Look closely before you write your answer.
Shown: 4.75 V
